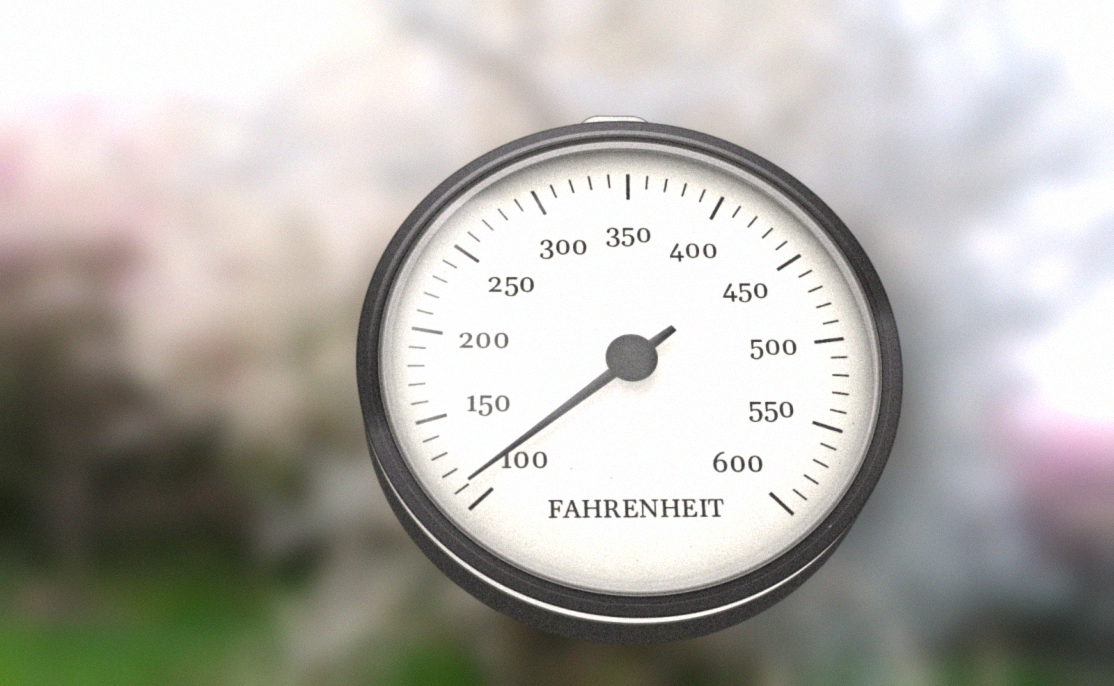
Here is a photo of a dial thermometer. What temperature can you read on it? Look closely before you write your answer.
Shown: 110 °F
